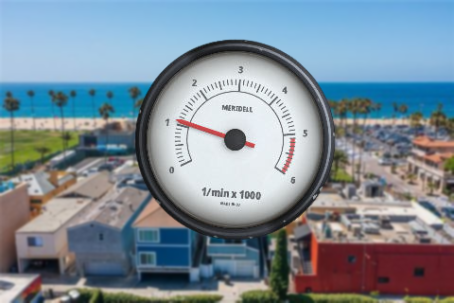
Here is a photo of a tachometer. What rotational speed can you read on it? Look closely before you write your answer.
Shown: 1100 rpm
